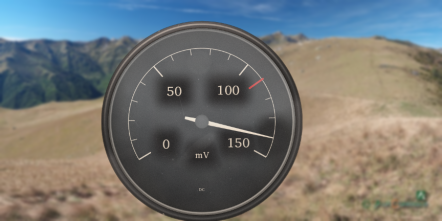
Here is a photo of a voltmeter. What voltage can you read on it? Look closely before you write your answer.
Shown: 140 mV
